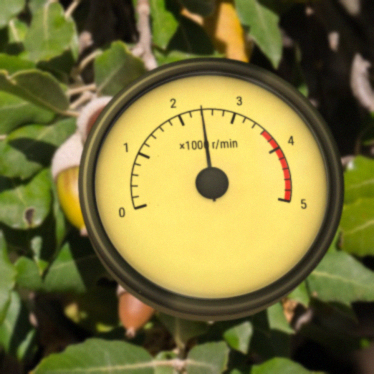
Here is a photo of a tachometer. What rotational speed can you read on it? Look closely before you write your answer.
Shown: 2400 rpm
